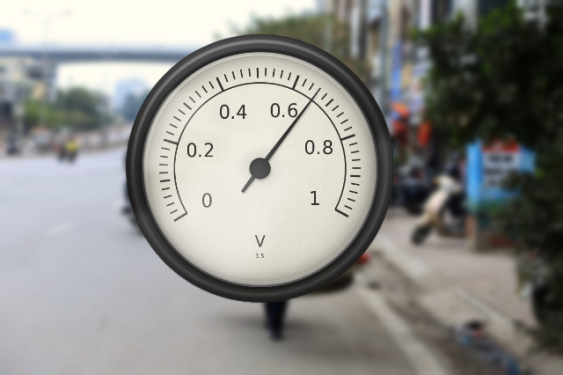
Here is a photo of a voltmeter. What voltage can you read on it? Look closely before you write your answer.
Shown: 0.66 V
